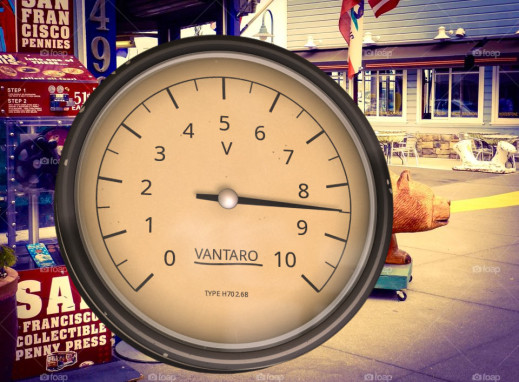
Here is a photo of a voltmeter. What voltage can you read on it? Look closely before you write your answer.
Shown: 8.5 V
